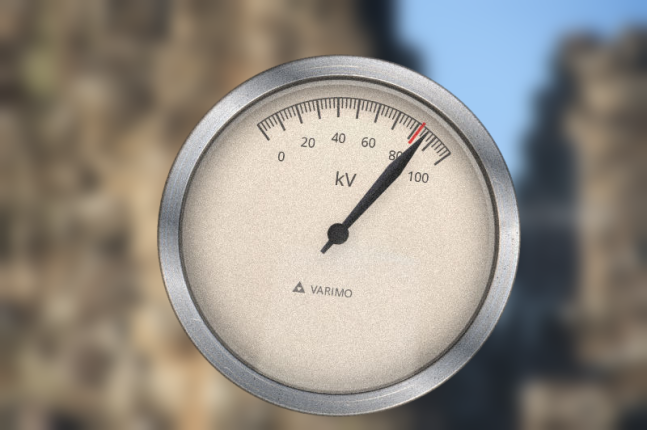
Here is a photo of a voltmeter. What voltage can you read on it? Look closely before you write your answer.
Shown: 86 kV
